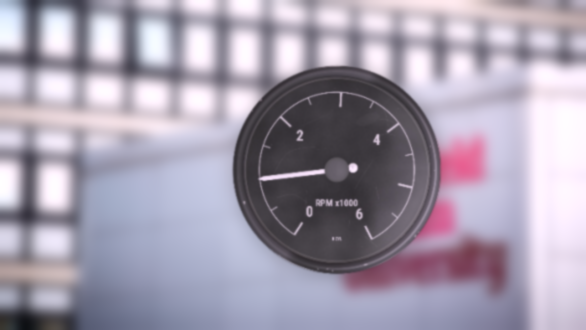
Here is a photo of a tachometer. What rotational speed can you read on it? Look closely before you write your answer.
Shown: 1000 rpm
